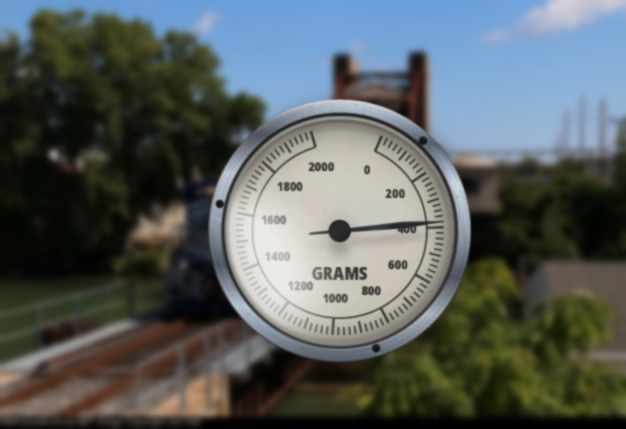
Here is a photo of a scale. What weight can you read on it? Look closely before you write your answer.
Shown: 380 g
